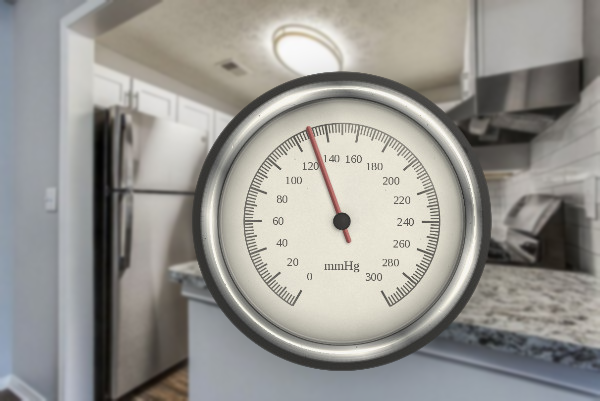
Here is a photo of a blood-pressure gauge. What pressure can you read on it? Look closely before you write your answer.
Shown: 130 mmHg
